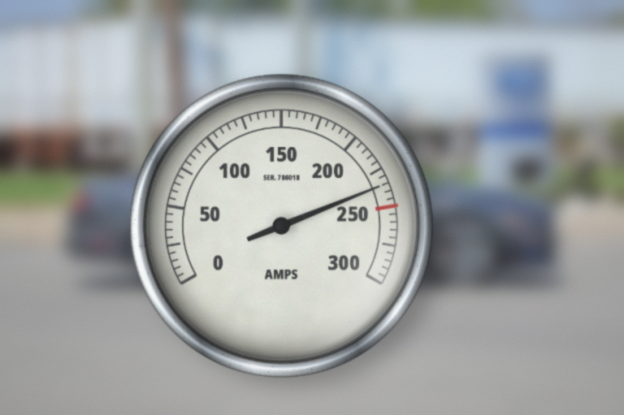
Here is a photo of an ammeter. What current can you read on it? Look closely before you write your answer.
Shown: 235 A
